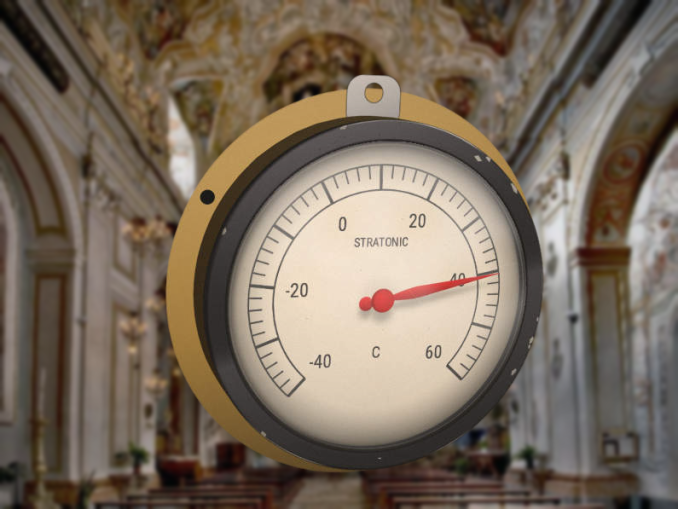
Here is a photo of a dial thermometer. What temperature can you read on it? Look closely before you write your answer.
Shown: 40 °C
